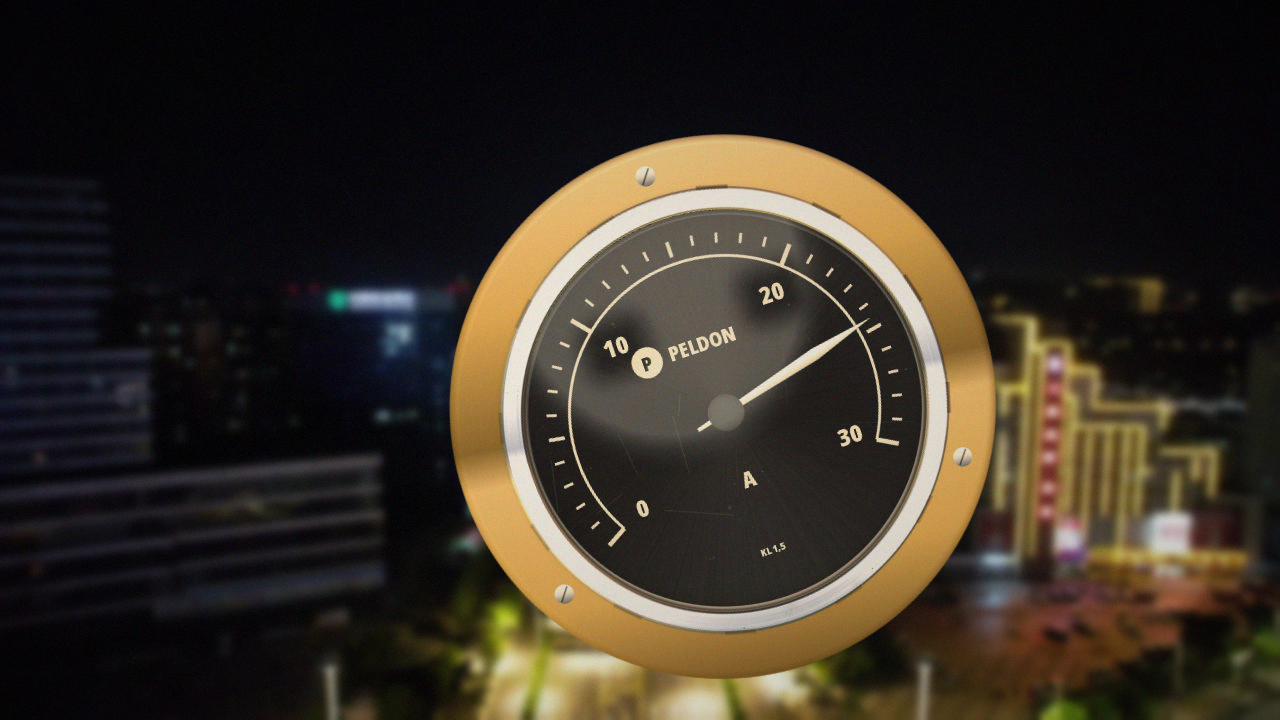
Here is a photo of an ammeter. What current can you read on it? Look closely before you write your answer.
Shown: 24.5 A
